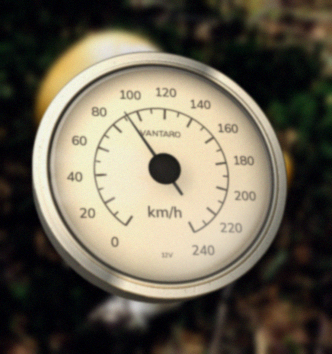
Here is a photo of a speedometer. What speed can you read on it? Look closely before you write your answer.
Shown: 90 km/h
